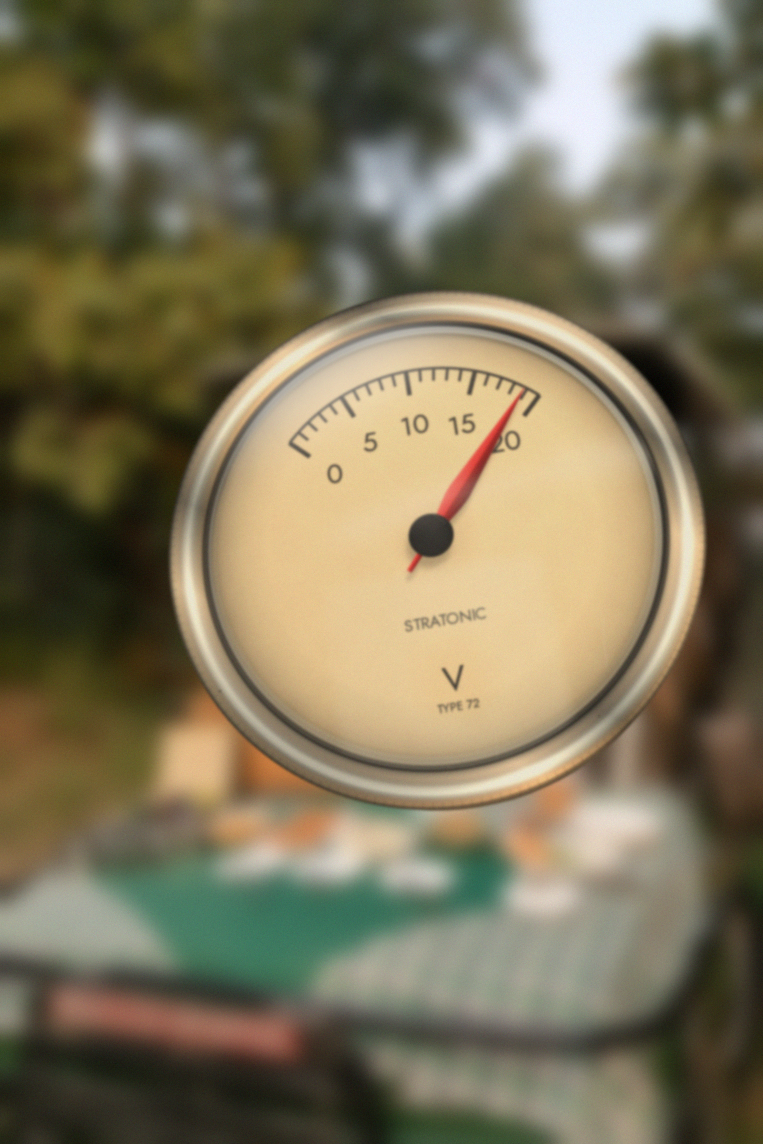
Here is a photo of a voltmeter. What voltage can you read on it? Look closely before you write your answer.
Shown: 19 V
